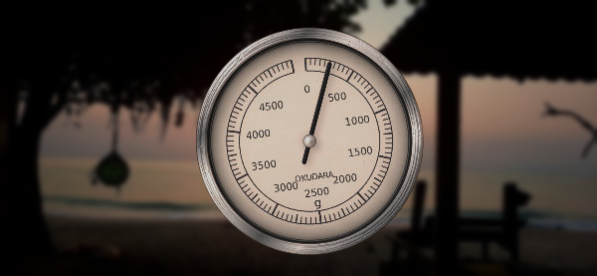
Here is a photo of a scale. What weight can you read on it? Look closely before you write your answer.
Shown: 250 g
